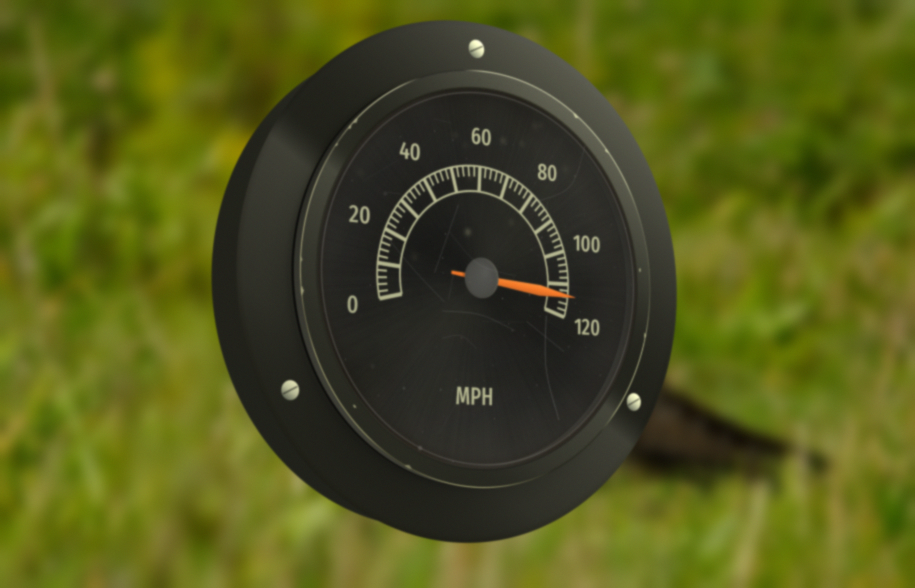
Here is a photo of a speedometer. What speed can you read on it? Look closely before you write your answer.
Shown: 114 mph
